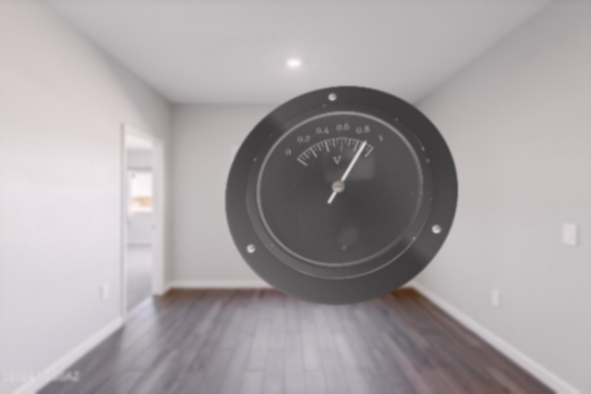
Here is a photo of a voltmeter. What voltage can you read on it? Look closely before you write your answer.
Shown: 0.9 V
